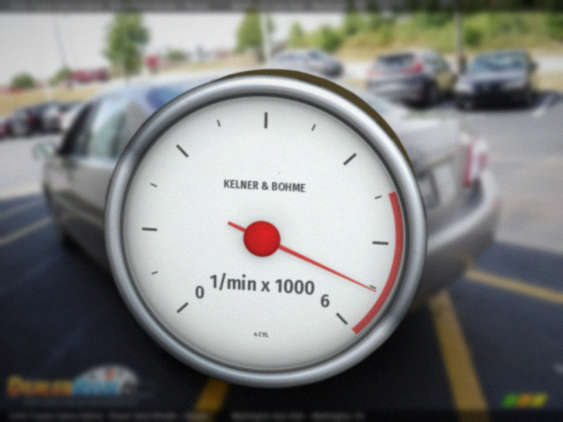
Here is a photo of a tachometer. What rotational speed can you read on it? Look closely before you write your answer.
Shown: 5500 rpm
